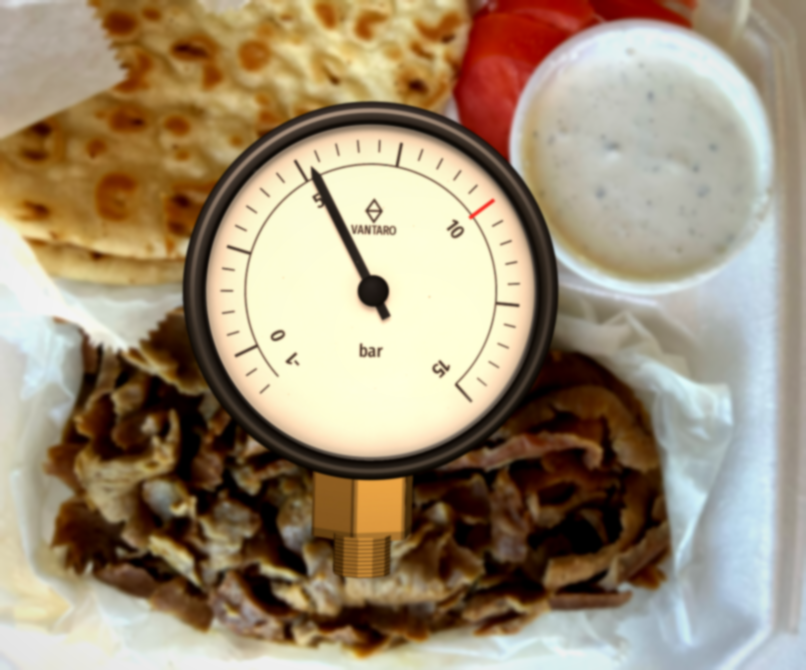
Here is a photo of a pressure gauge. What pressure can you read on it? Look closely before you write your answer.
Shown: 5.25 bar
